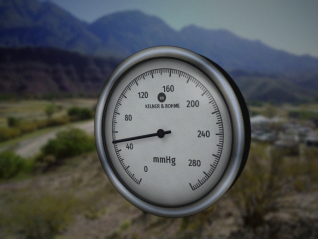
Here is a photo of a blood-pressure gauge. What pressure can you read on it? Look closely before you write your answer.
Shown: 50 mmHg
